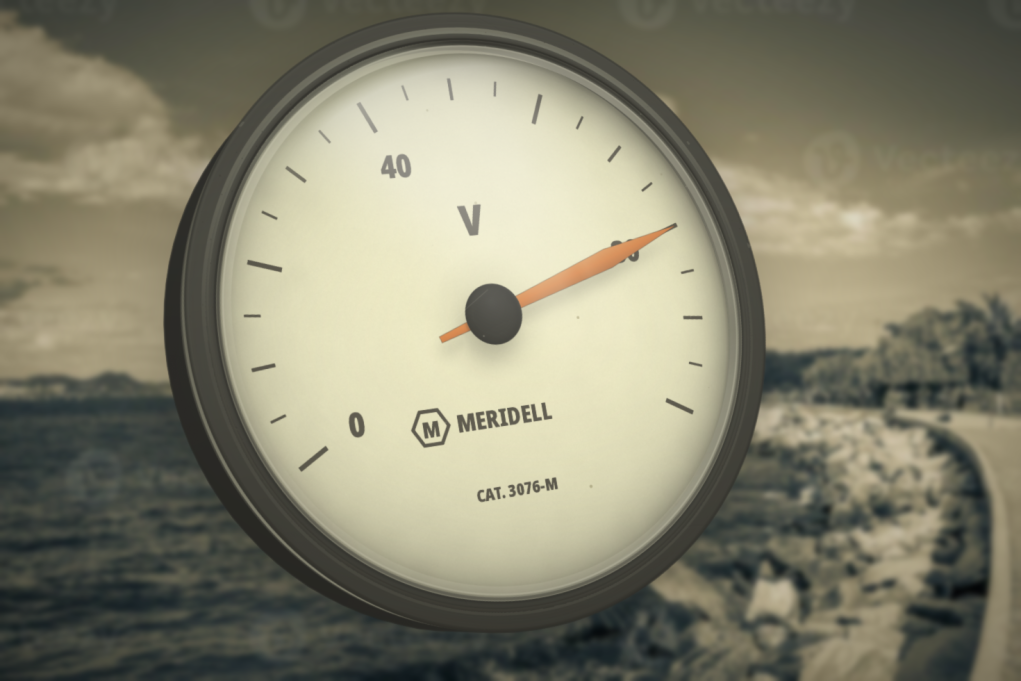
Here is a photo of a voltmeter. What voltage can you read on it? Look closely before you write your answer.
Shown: 80 V
